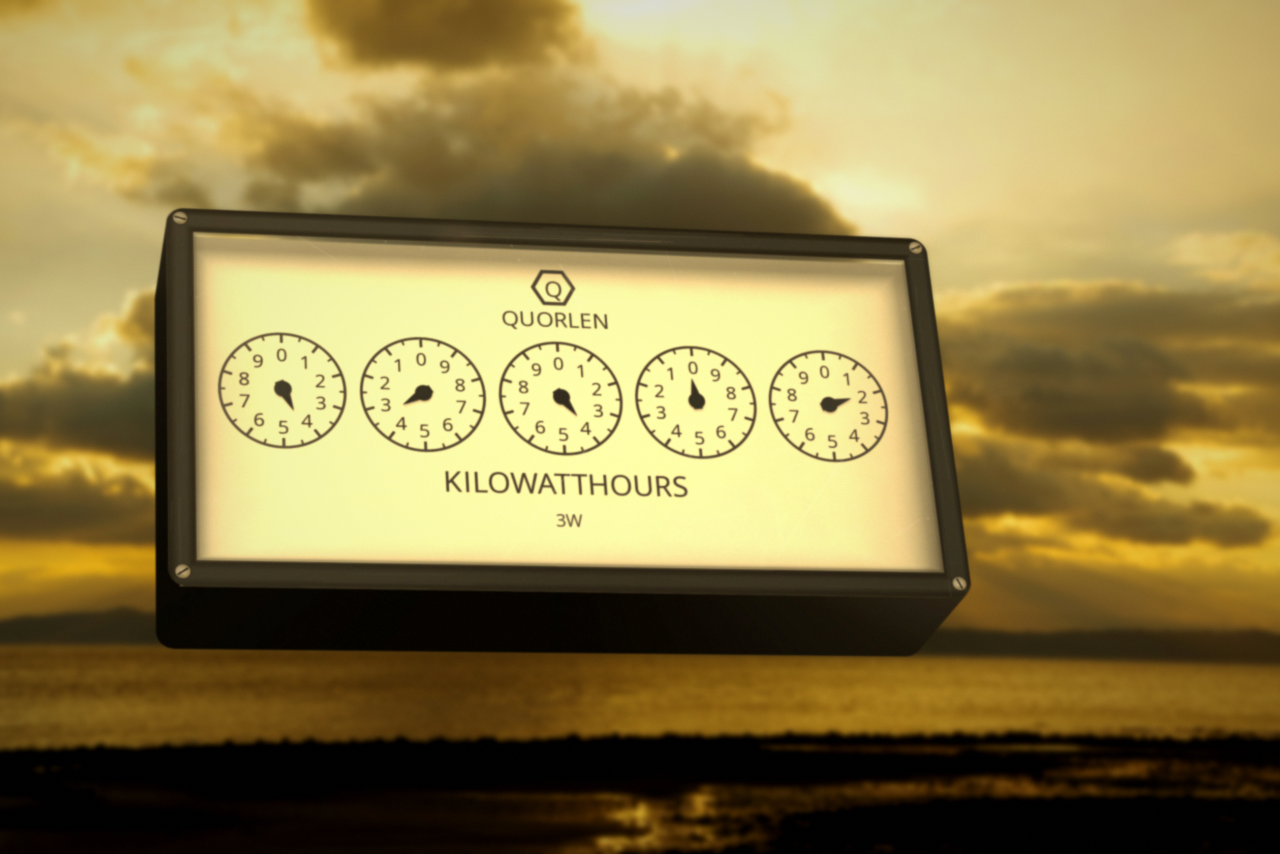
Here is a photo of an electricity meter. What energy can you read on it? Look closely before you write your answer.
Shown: 43402 kWh
